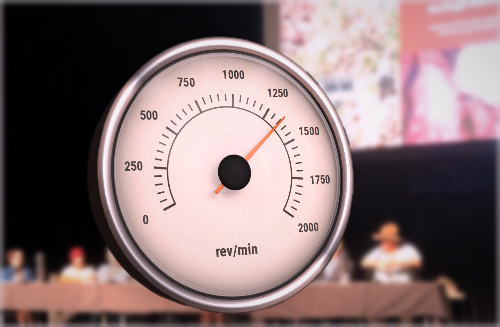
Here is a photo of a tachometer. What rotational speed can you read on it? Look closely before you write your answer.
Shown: 1350 rpm
